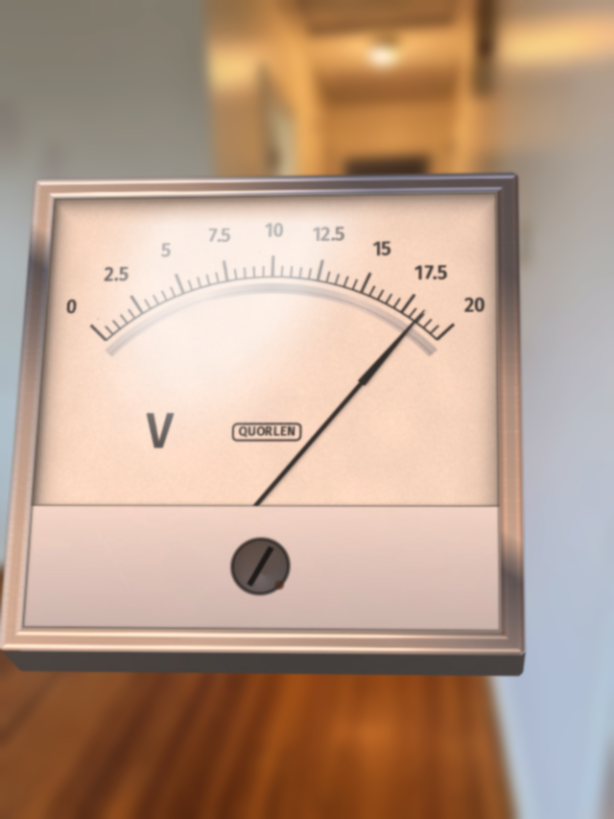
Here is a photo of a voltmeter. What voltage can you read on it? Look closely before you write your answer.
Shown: 18.5 V
